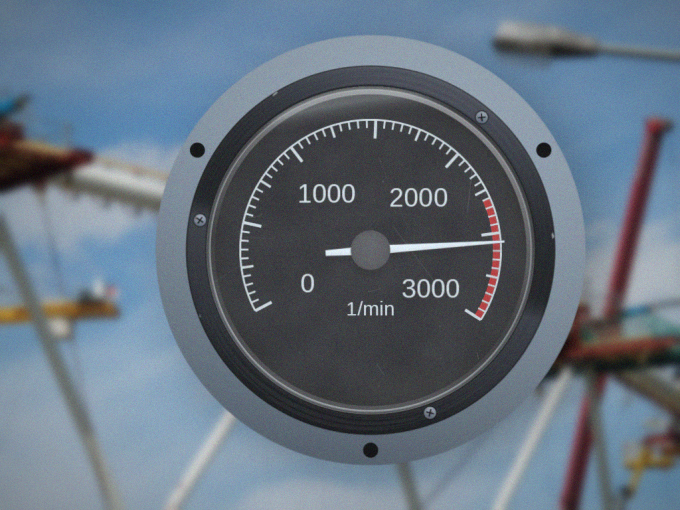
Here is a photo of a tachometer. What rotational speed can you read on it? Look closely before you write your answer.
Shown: 2550 rpm
